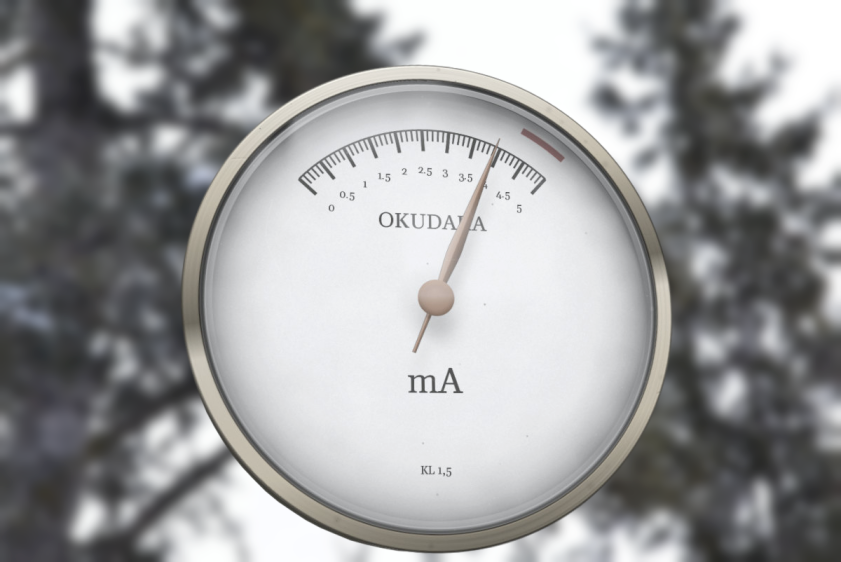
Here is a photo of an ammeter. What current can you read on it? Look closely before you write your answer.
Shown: 3.9 mA
